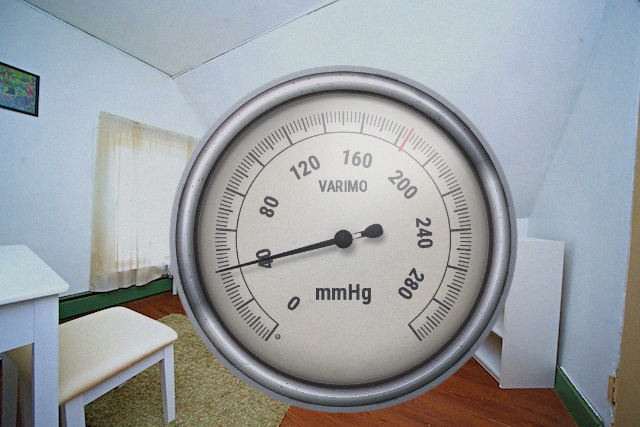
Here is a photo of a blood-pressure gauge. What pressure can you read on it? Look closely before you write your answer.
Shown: 40 mmHg
